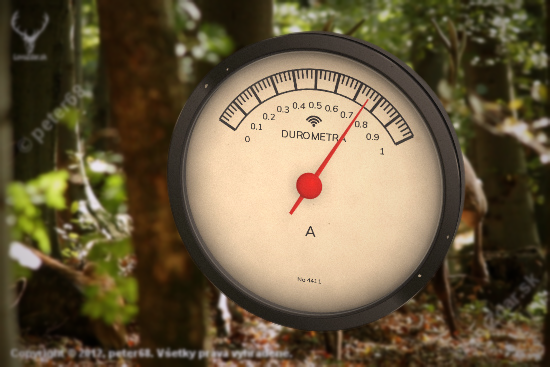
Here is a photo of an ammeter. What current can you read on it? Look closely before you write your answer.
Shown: 0.76 A
